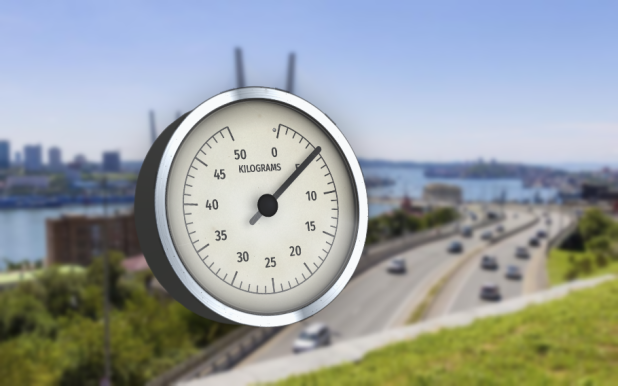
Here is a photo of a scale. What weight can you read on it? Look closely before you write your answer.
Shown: 5 kg
